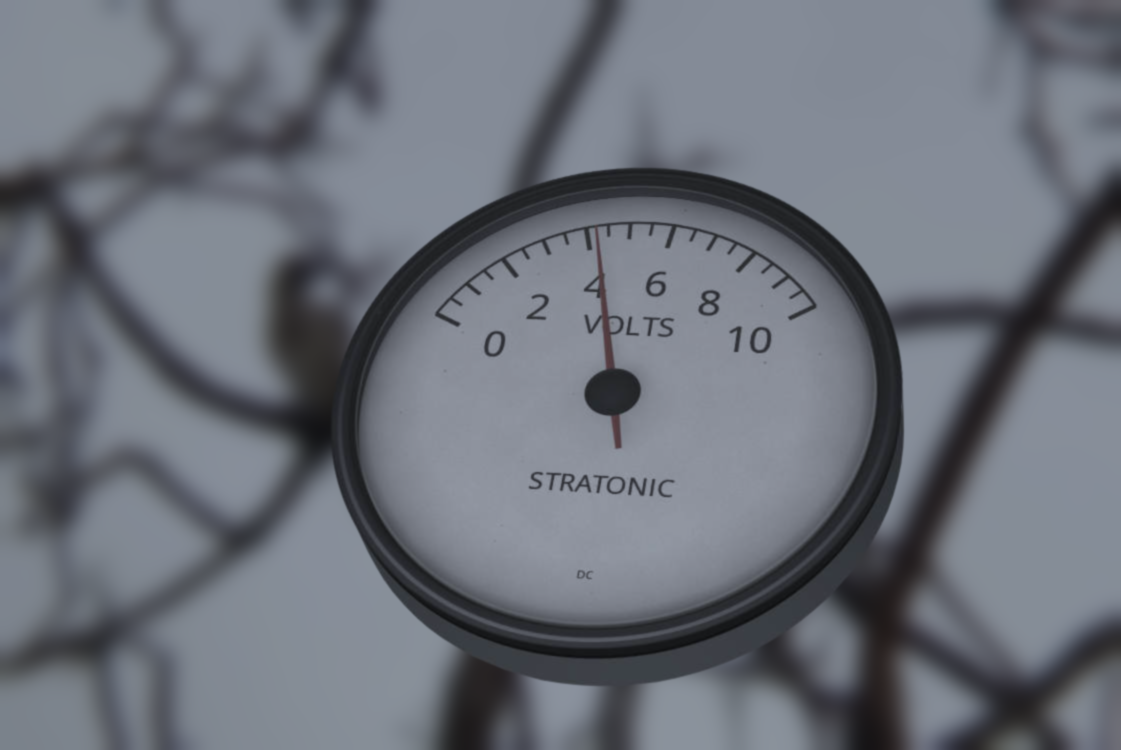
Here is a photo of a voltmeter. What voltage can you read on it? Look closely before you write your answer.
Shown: 4.25 V
